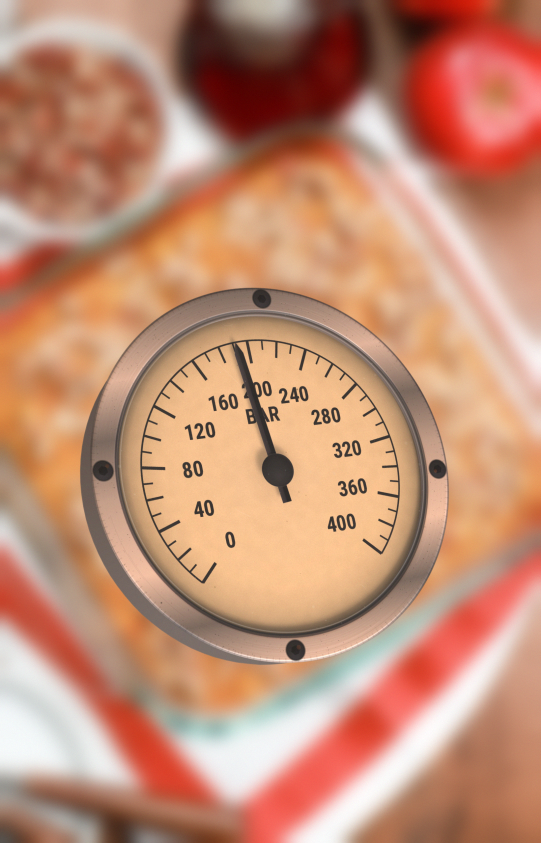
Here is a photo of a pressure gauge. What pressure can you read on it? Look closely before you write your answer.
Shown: 190 bar
